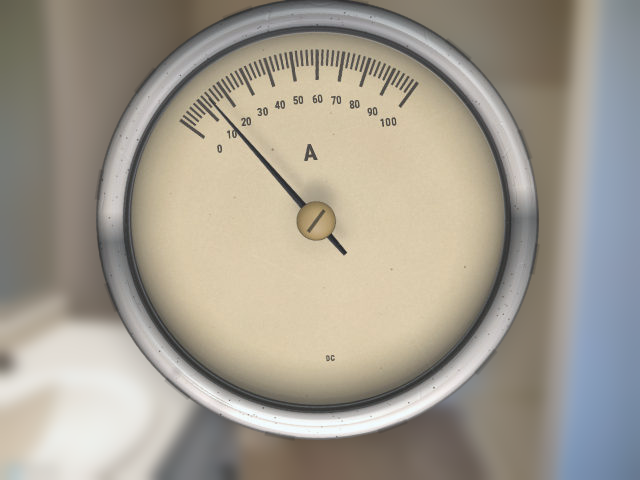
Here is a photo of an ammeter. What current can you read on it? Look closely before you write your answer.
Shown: 14 A
